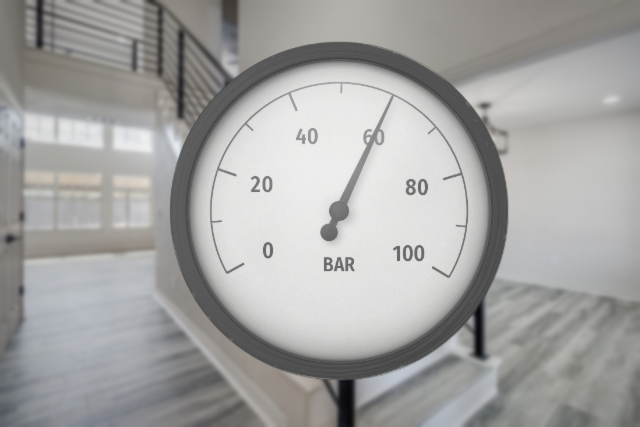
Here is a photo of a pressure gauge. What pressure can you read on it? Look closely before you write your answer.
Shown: 60 bar
